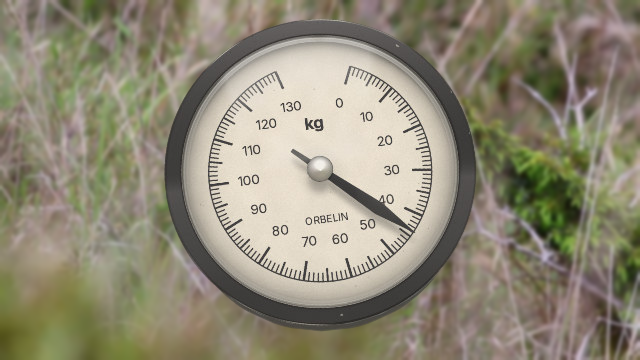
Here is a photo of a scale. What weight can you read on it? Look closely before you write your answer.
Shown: 44 kg
